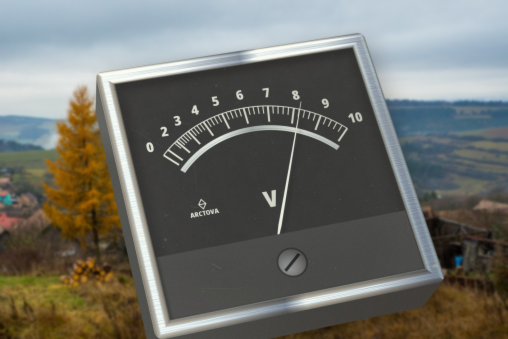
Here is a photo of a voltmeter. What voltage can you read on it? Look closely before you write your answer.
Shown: 8.2 V
